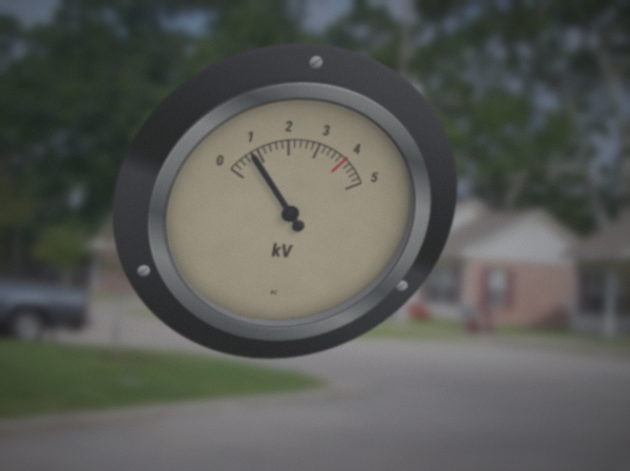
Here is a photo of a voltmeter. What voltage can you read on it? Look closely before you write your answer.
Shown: 0.8 kV
